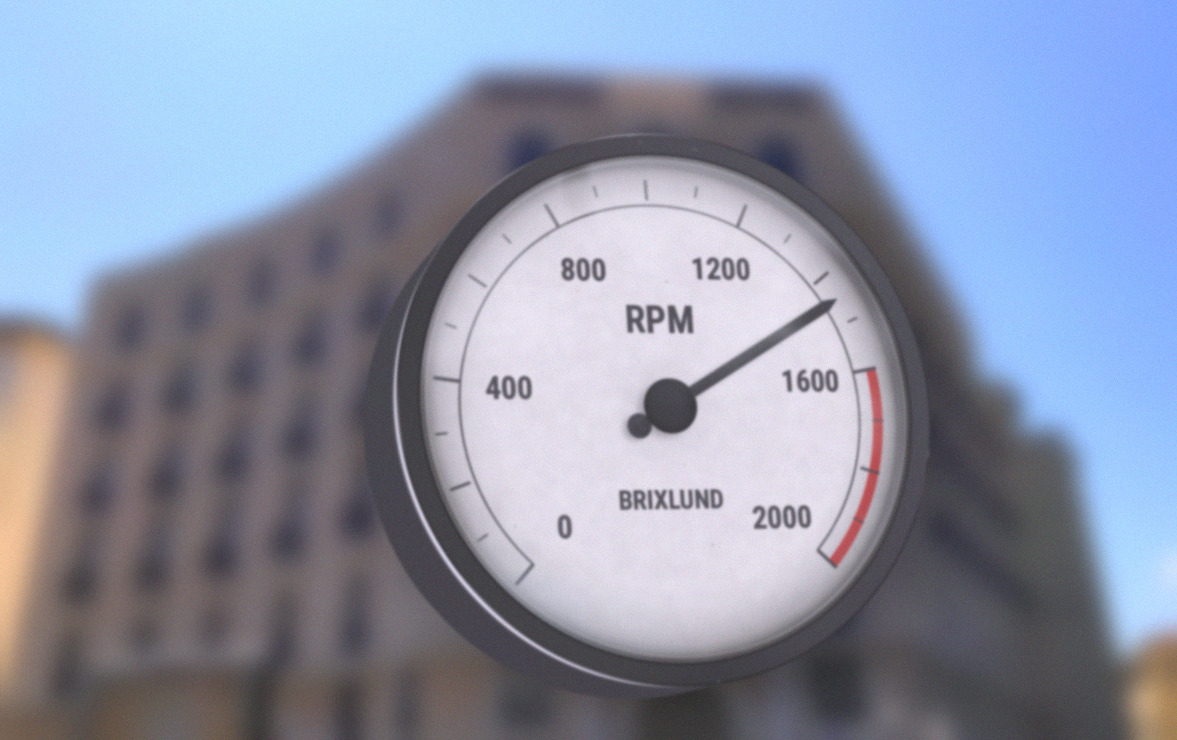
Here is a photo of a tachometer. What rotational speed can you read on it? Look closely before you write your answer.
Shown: 1450 rpm
